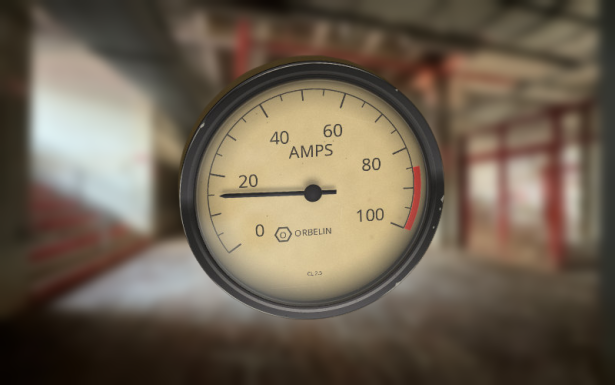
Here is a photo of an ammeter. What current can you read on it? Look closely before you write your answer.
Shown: 15 A
